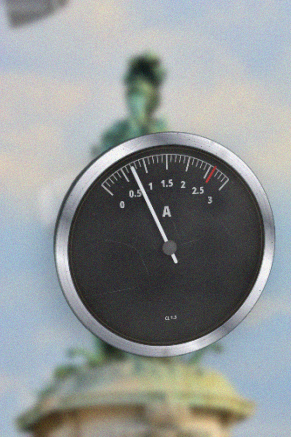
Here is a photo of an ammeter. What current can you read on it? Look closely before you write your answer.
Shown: 0.7 A
